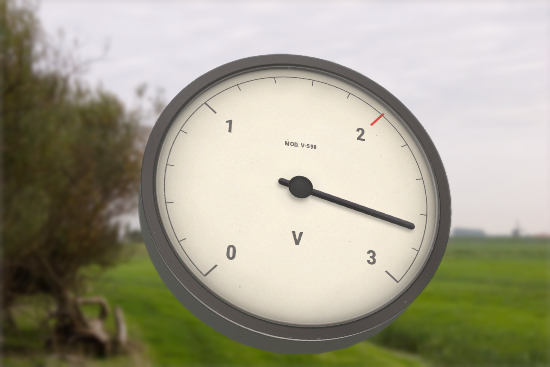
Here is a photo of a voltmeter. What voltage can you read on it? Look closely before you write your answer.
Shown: 2.7 V
